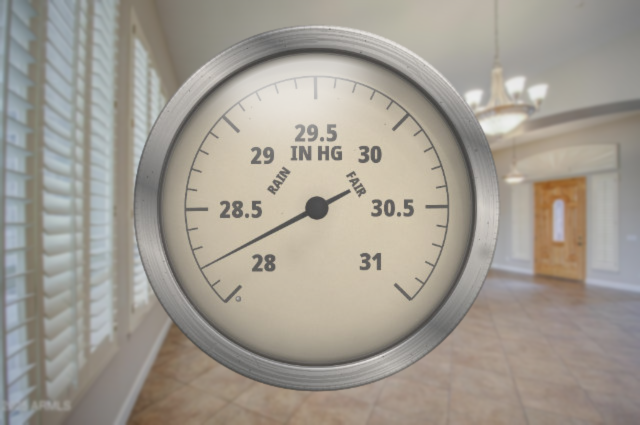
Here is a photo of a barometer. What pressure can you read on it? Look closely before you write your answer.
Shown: 28.2 inHg
